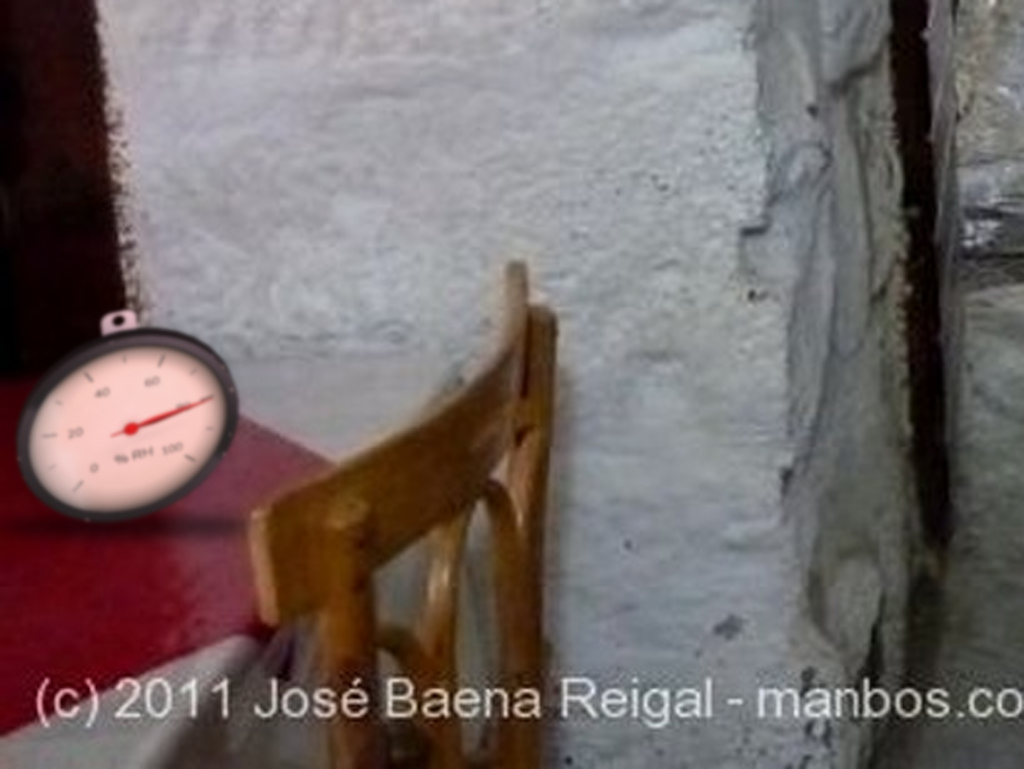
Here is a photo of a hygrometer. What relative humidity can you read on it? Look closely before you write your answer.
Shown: 80 %
